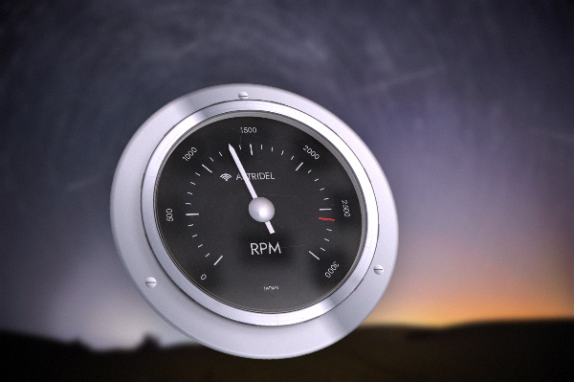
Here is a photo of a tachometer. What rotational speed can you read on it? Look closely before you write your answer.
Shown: 1300 rpm
